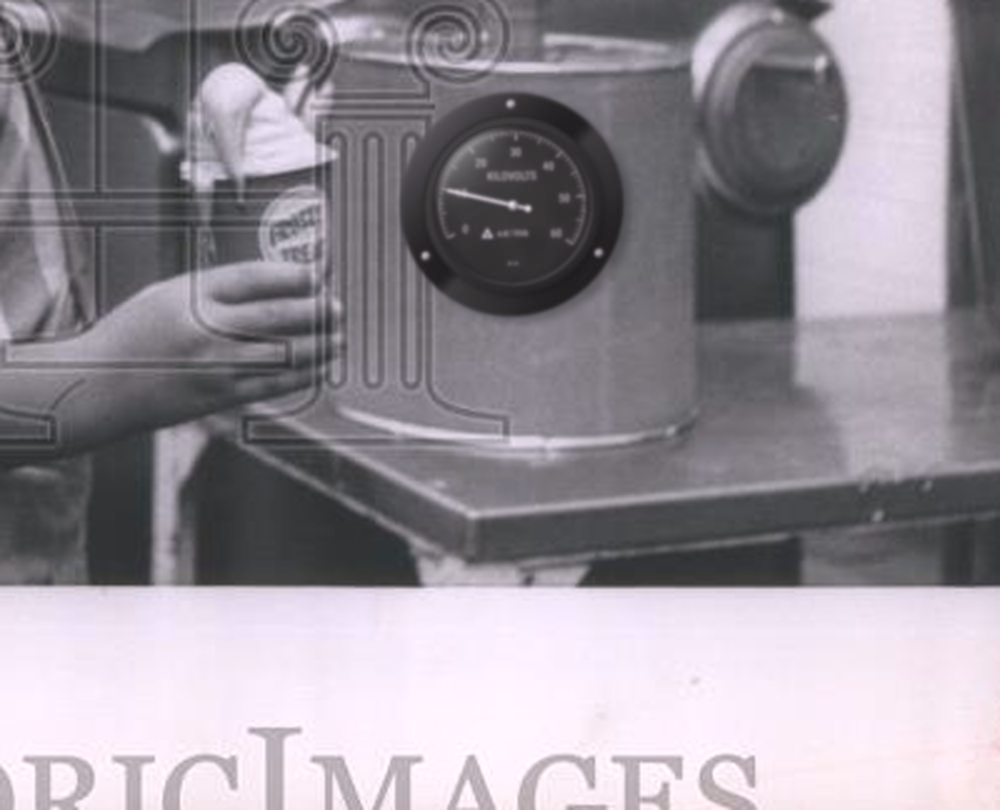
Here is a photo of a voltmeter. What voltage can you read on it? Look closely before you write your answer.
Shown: 10 kV
